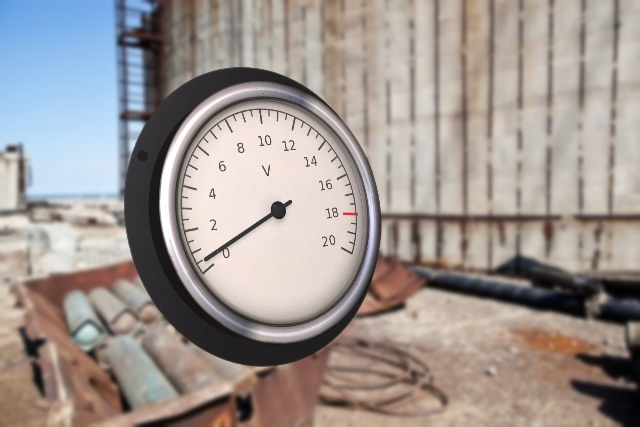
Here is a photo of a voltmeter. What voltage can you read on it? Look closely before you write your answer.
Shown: 0.5 V
